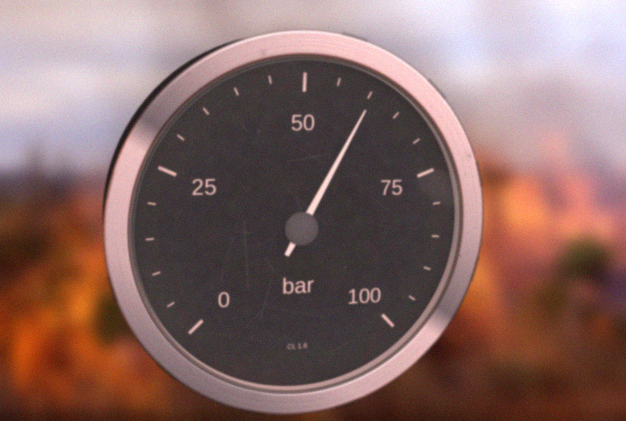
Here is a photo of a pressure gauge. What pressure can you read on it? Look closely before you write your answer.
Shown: 60 bar
